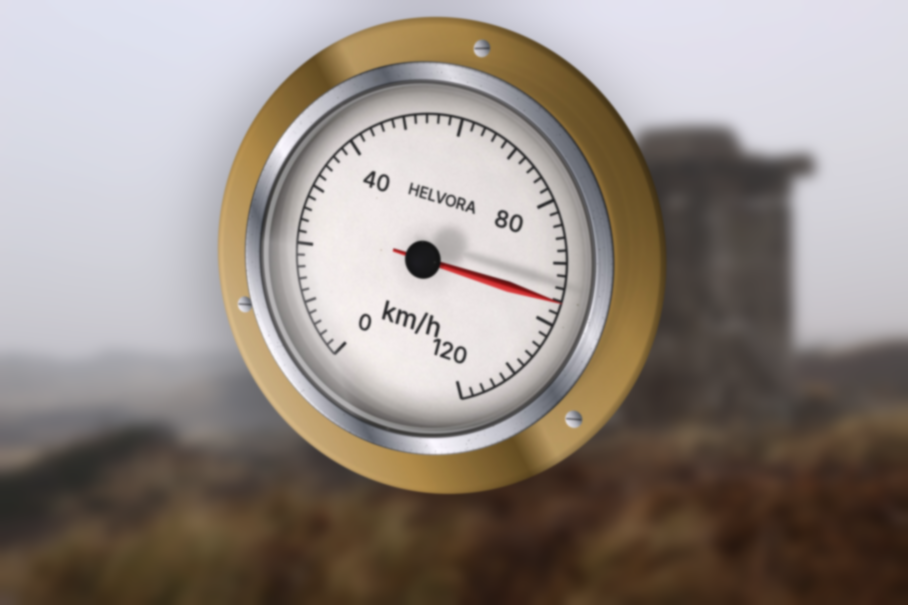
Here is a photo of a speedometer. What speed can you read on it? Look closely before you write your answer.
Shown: 96 km/h
